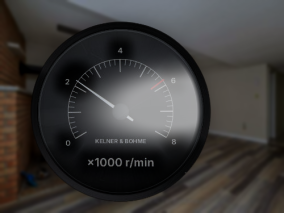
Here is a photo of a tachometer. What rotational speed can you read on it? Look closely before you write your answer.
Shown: 2200 rpm
